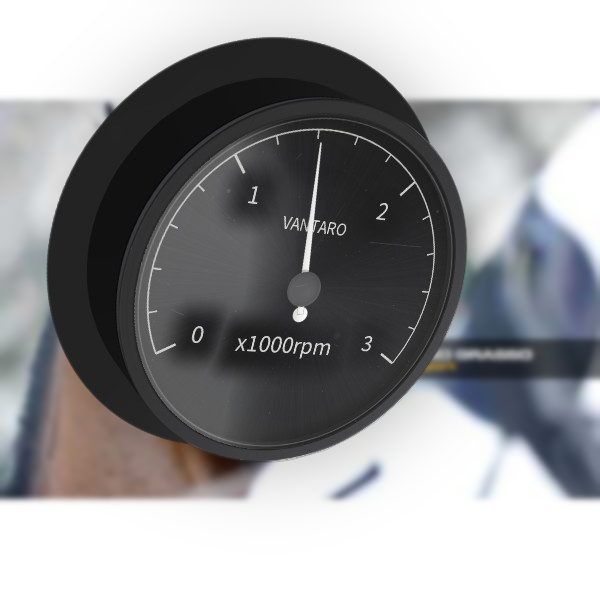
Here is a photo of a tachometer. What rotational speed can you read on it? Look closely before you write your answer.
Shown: 1400 rpm
